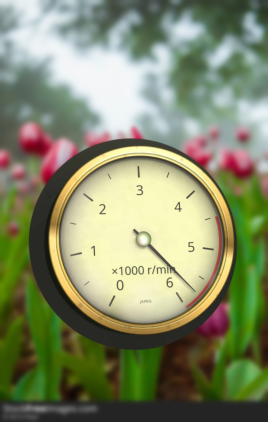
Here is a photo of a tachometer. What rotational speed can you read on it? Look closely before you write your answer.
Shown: 5750 rpm
